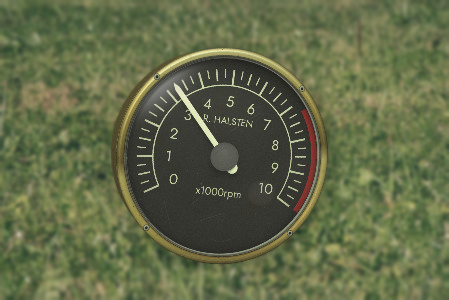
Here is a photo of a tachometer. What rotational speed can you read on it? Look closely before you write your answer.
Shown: 3250 rpm
